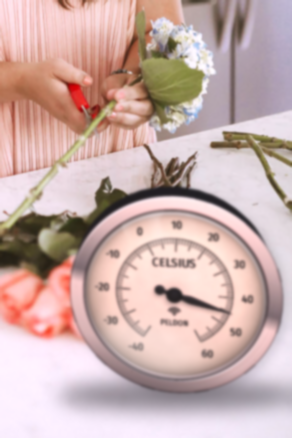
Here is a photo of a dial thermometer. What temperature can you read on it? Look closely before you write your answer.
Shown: 45 °C
